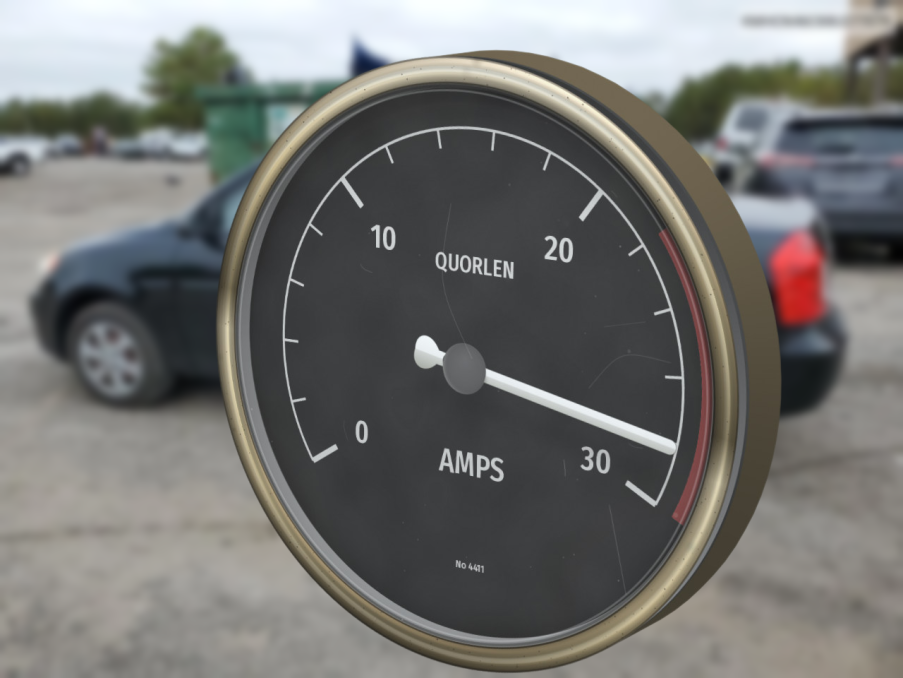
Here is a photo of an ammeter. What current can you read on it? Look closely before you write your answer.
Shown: 28 A
